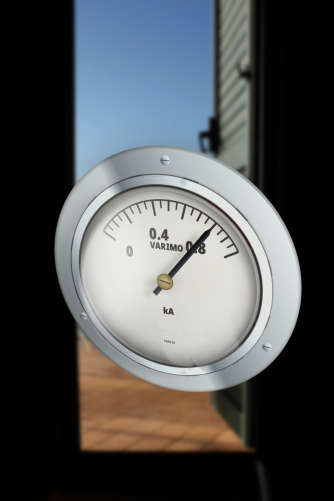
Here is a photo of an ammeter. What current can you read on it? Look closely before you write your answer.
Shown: 0.8 kA
